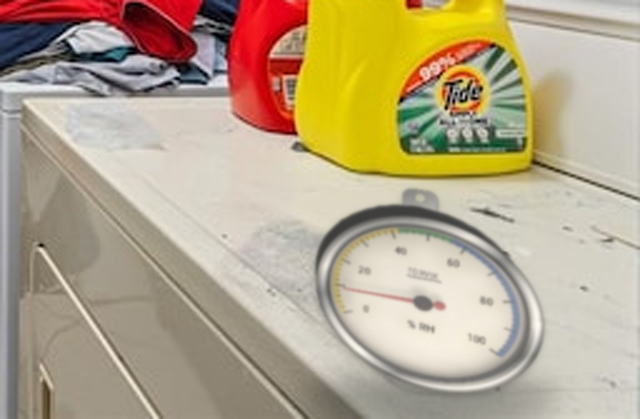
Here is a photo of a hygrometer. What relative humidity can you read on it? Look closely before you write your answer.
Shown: 10 %
